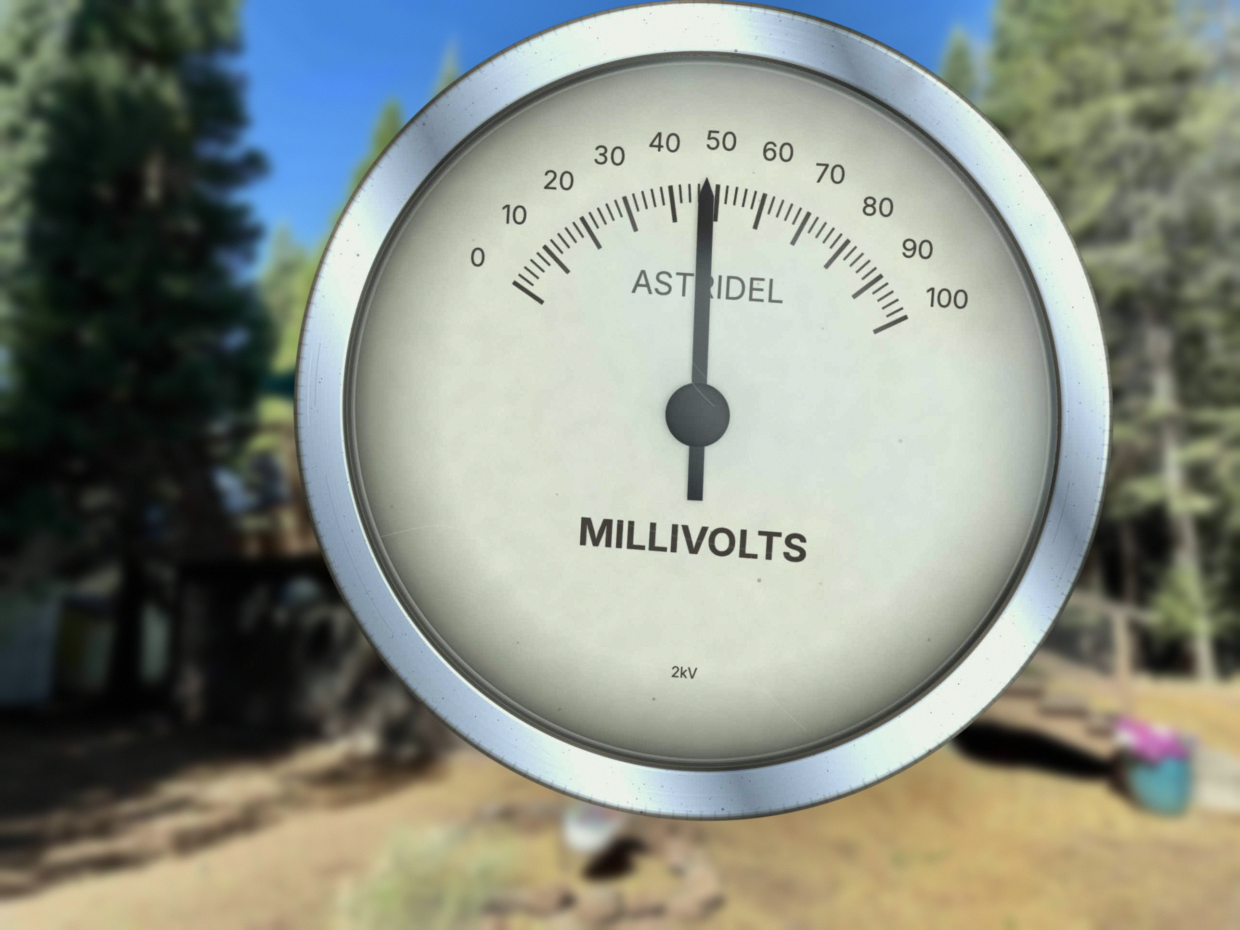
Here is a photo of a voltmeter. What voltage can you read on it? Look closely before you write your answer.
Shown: 48 mV
